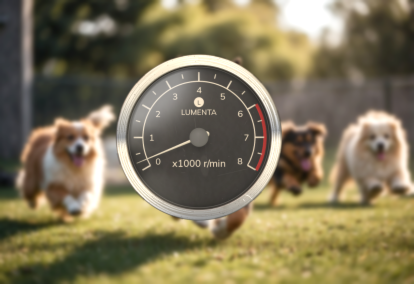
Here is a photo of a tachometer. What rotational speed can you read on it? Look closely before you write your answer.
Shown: 250 rpm
